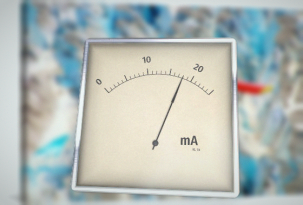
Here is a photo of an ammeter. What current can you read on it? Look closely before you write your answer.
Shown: 18 mA
